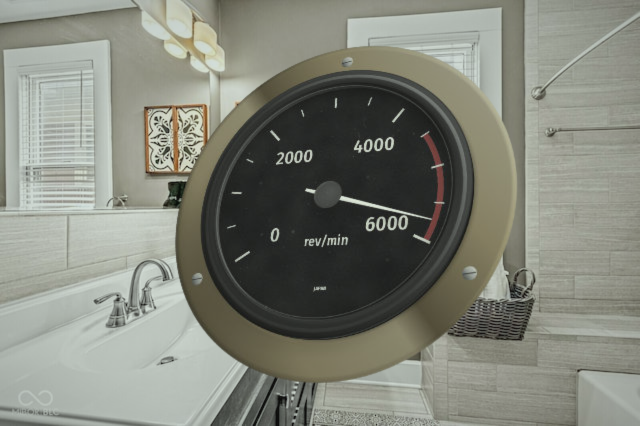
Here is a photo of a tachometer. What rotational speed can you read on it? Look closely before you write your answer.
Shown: 5750 rpm
